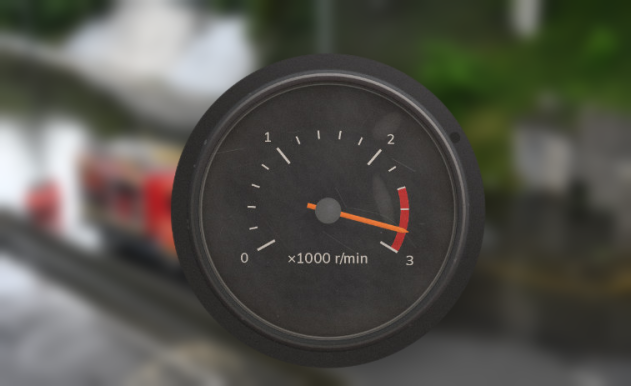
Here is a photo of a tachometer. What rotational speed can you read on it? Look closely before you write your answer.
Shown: 2800 rpm
